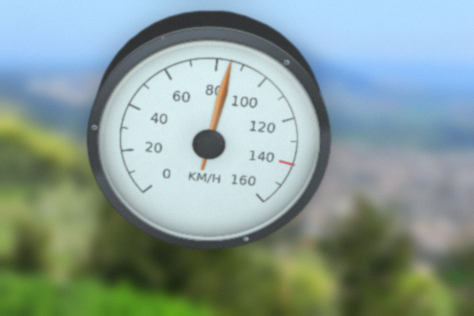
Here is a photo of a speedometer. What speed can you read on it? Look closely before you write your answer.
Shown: 85 km/h
